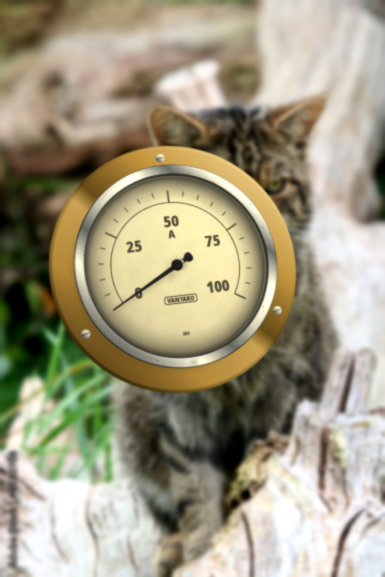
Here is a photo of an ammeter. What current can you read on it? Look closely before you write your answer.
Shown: 0 A
